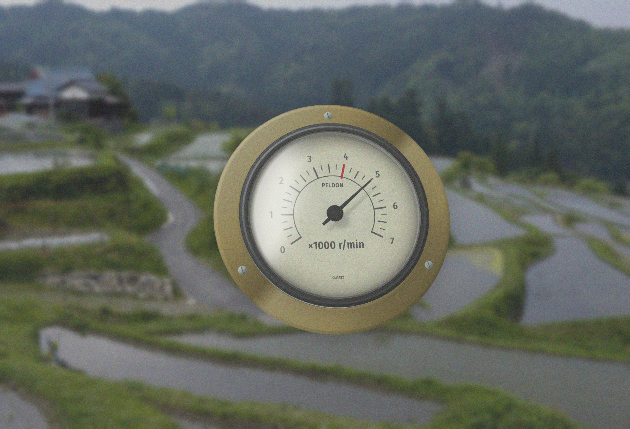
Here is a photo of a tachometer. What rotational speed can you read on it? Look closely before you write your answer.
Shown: 5000 rpm
